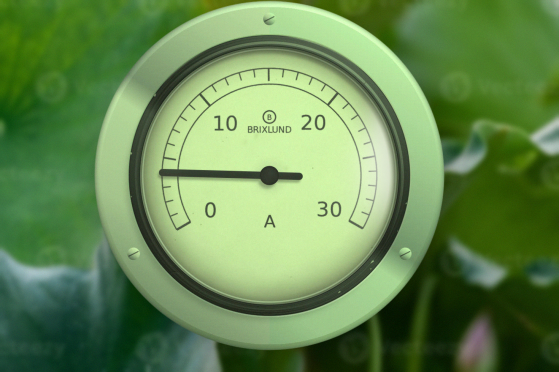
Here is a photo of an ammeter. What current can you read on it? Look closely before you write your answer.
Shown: 4 A
